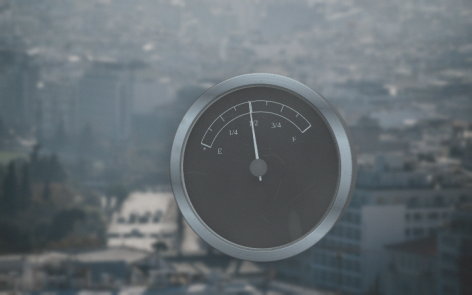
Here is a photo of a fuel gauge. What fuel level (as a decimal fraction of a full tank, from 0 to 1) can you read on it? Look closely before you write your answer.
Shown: 0.5
